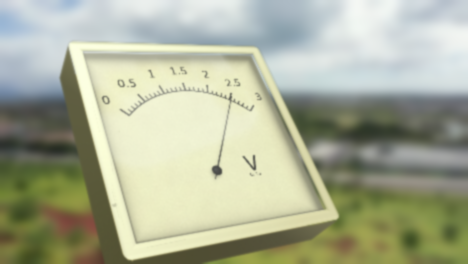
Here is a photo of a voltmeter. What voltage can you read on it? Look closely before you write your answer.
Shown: 2.5 V
